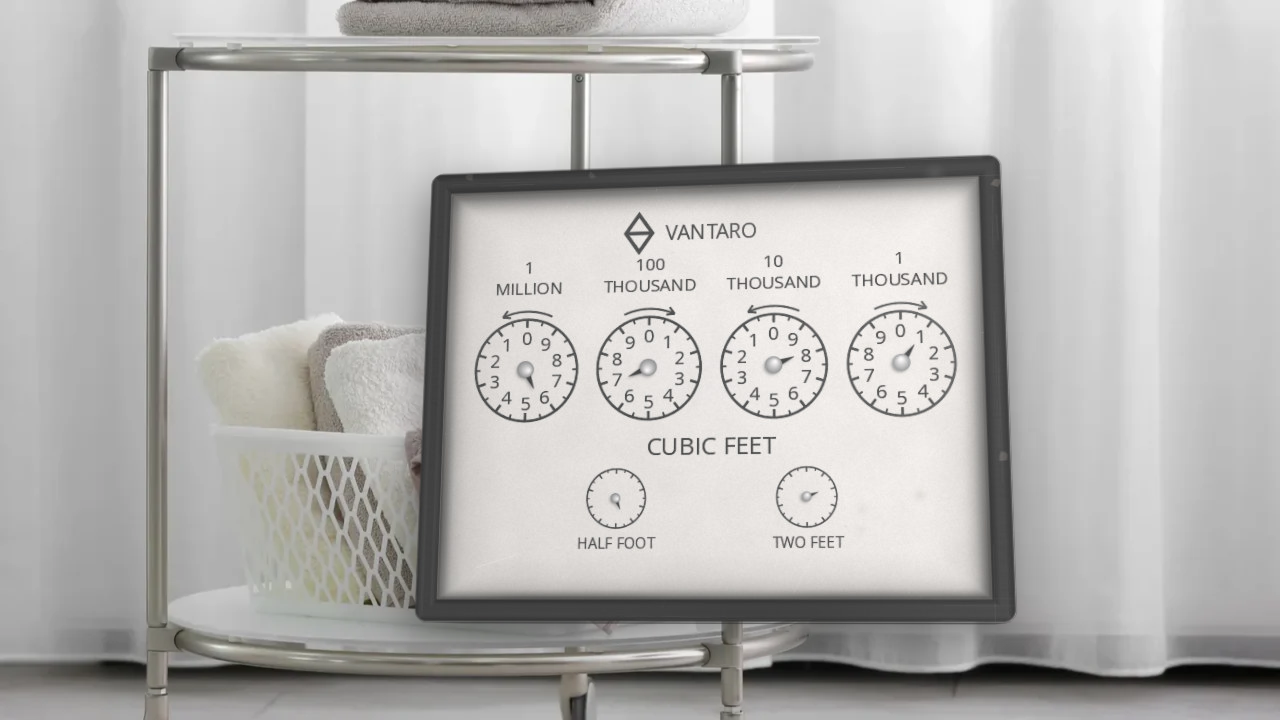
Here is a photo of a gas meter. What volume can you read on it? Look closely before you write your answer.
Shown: 568100 ft³
